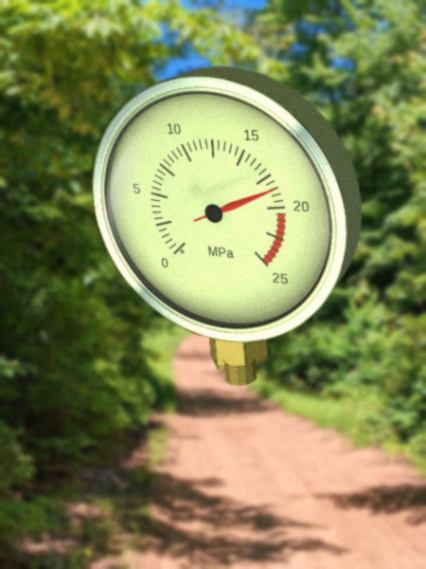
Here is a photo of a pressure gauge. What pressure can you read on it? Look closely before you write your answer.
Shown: 18.5 MPa
